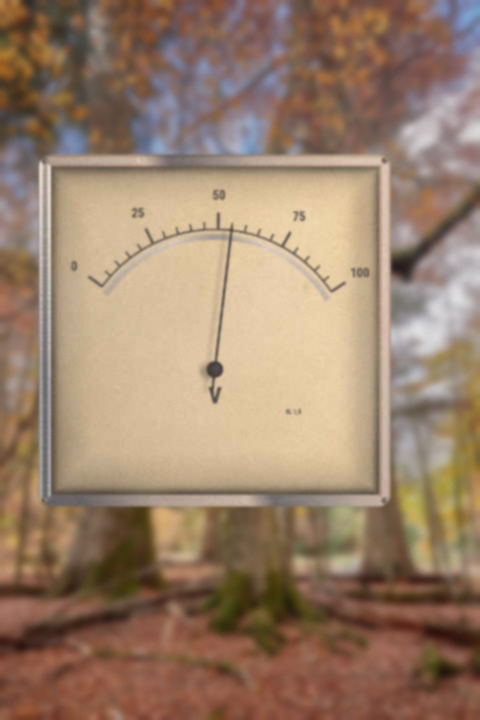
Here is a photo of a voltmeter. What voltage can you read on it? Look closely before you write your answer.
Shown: 55 V
